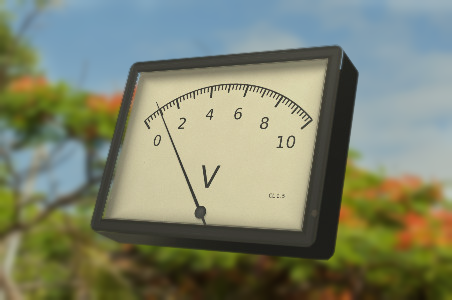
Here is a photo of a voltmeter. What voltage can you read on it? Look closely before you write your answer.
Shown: 1 V
